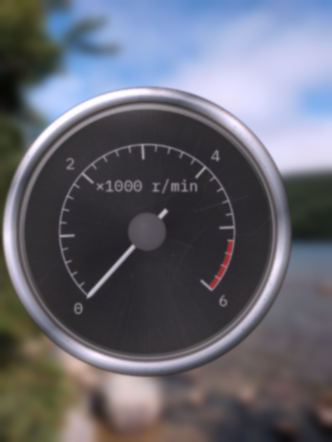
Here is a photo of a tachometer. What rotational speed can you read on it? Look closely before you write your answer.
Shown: 0 rpm
